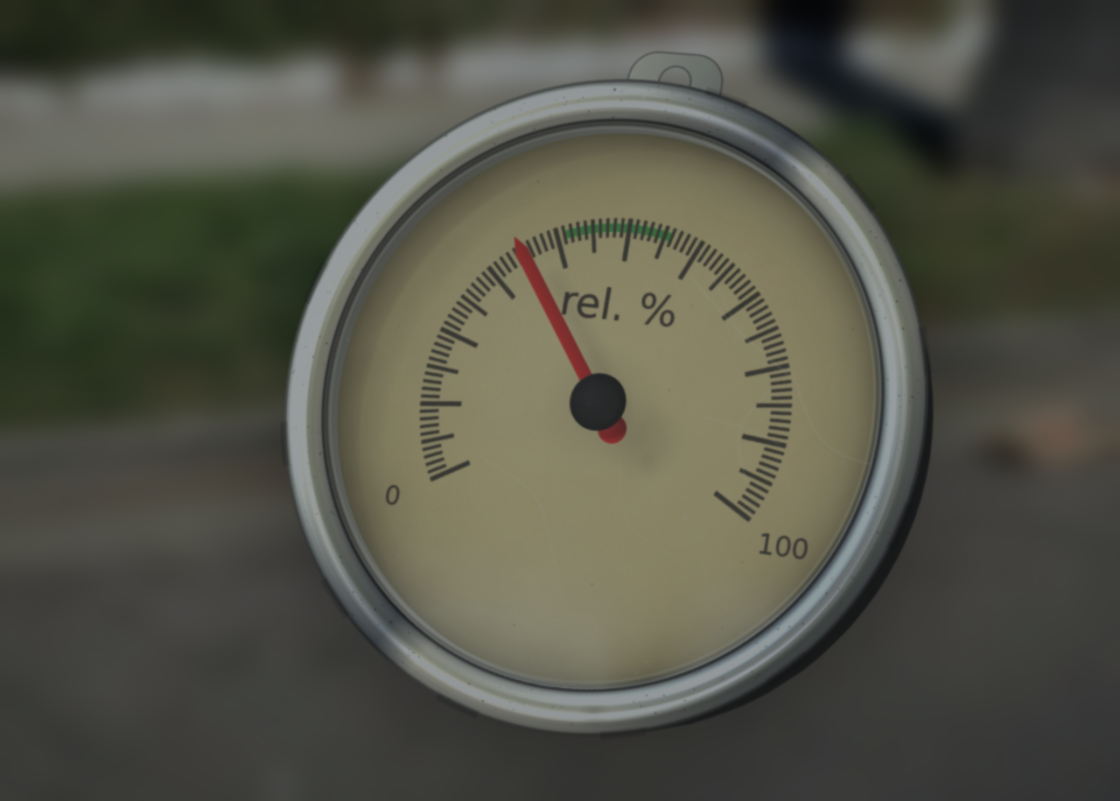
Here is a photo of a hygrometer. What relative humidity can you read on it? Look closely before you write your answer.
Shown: 35 %
